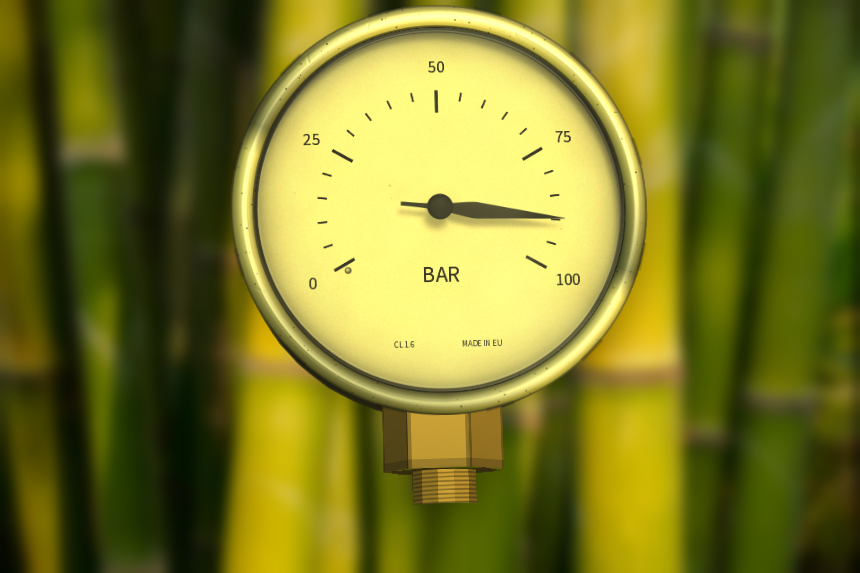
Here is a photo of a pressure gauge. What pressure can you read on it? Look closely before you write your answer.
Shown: 90 bar
